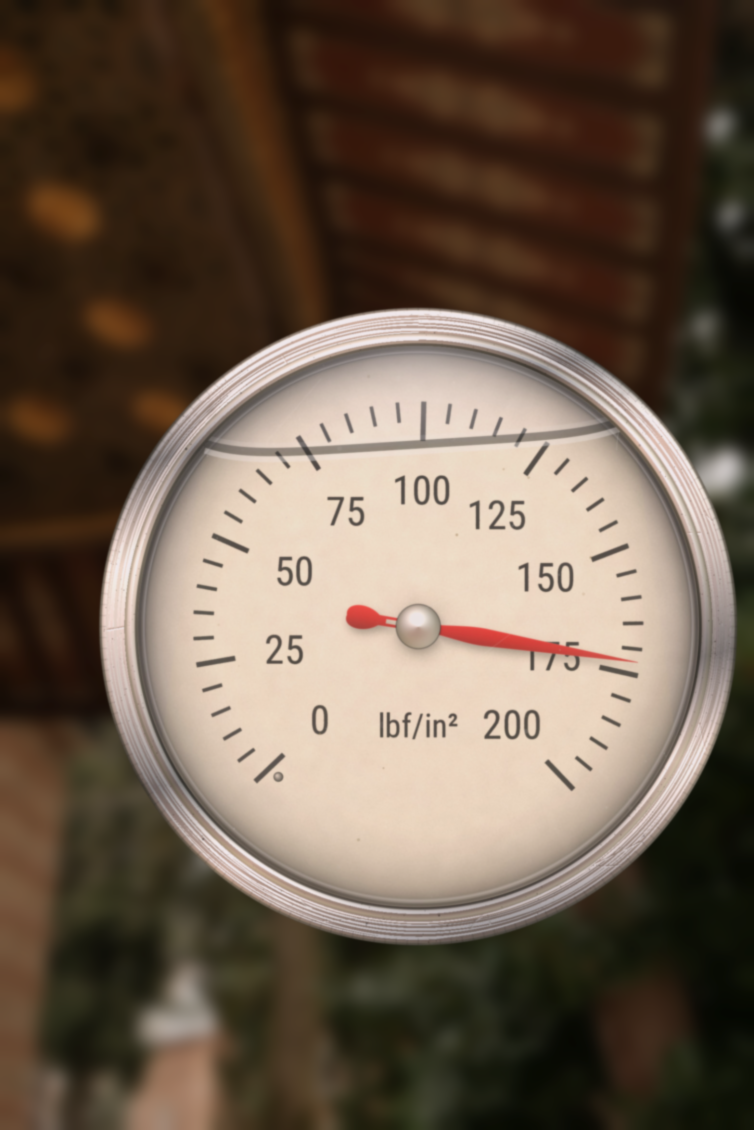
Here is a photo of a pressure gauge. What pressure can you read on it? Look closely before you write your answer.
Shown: 172.5 psi
